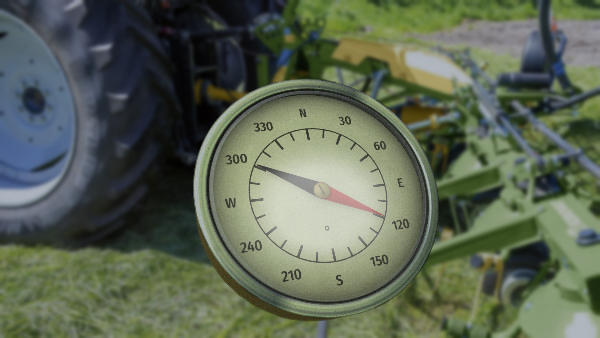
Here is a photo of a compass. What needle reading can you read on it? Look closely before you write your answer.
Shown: 120 °
